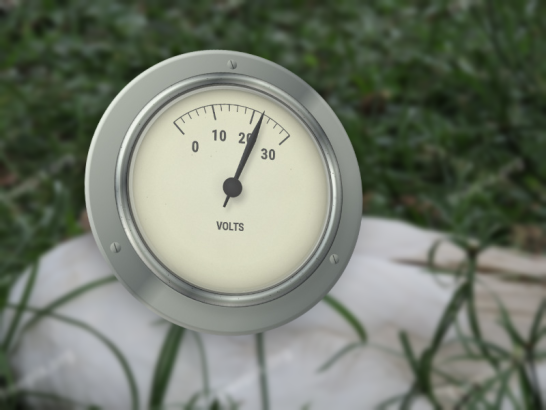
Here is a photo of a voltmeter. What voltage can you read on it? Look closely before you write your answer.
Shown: 22 V
